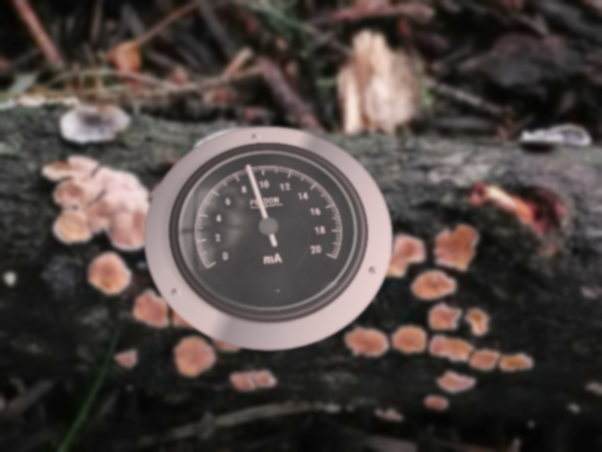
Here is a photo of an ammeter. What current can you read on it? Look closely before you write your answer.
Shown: 9 mA
